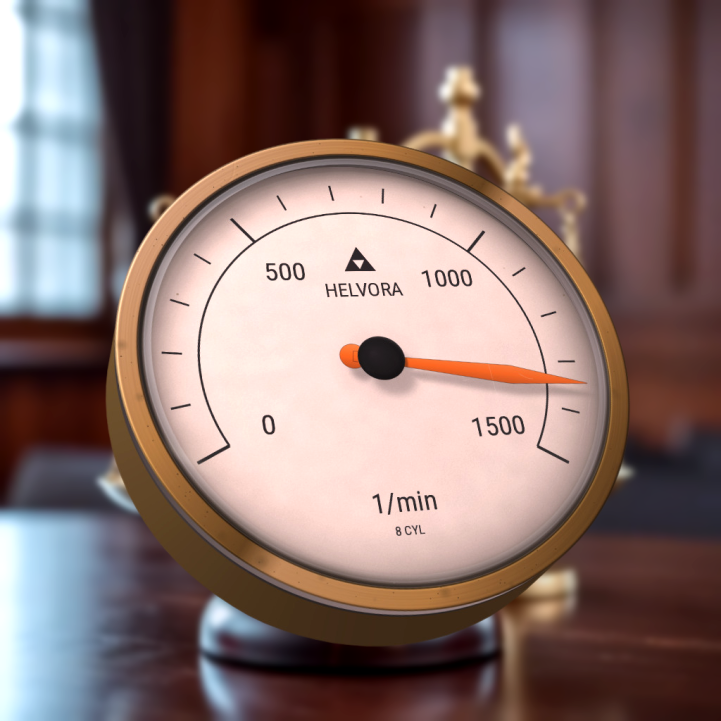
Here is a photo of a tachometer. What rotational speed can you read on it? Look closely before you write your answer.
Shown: 1350 rpm
